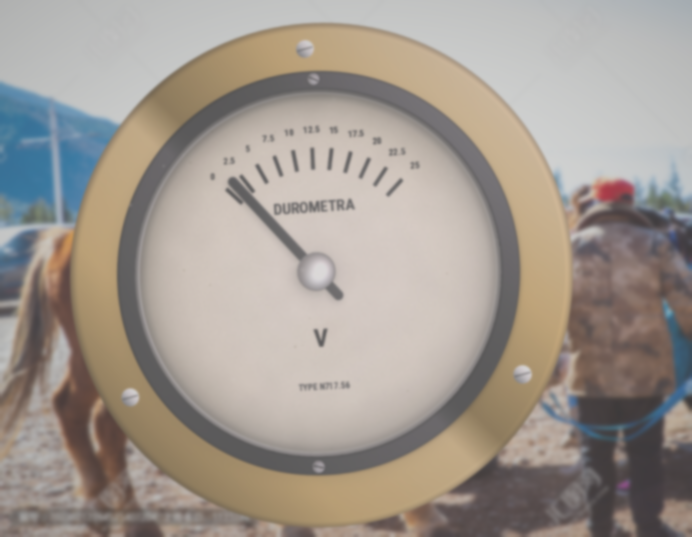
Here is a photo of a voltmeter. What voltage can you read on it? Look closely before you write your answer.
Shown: 1.25 V
